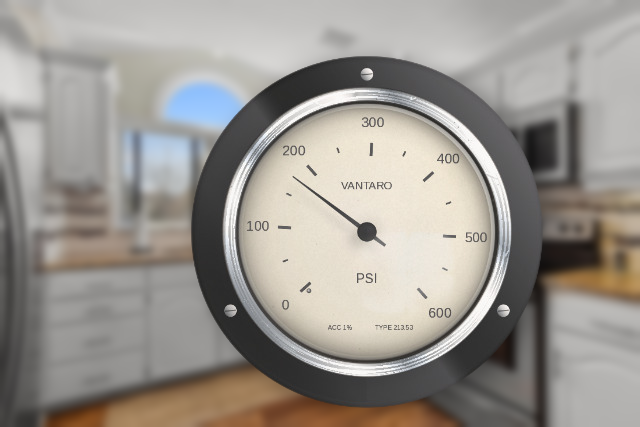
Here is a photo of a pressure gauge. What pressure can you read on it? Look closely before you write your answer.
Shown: 175 psi
